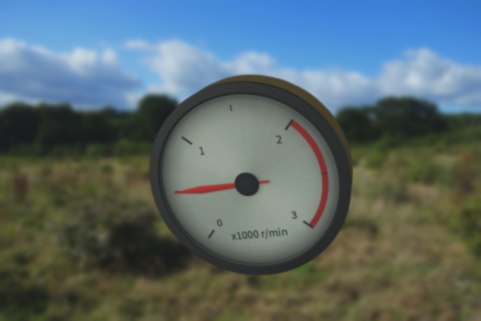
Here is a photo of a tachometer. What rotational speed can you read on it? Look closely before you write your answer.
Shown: 500 rpm
